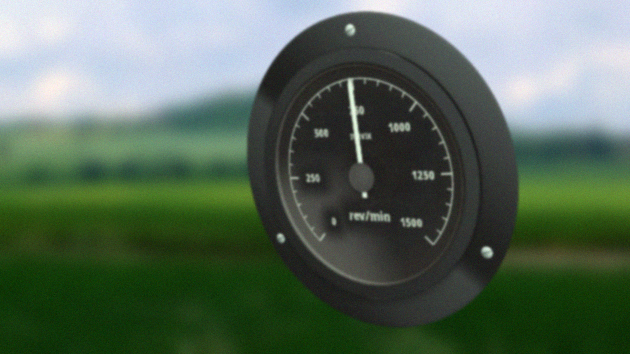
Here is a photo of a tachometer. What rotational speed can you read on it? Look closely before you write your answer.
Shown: 750 rpm
